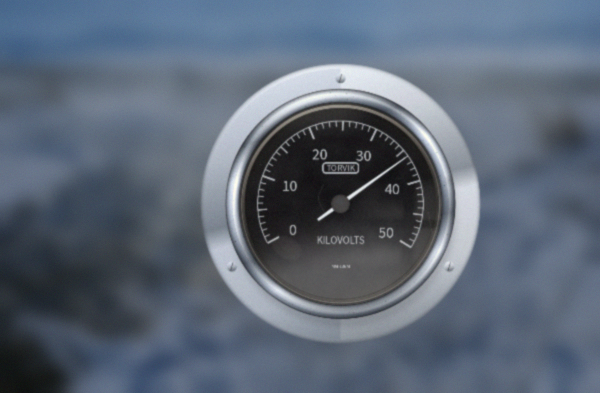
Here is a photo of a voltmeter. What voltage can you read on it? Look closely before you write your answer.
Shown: 36 kV
